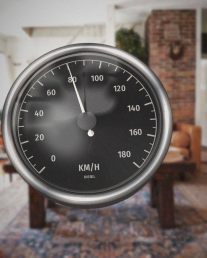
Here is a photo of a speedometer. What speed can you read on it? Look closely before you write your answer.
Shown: 80 km/h
